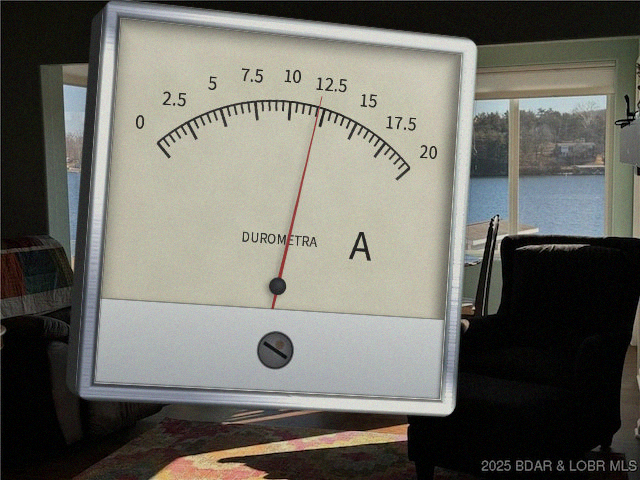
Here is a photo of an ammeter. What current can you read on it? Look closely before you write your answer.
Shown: 12 A
